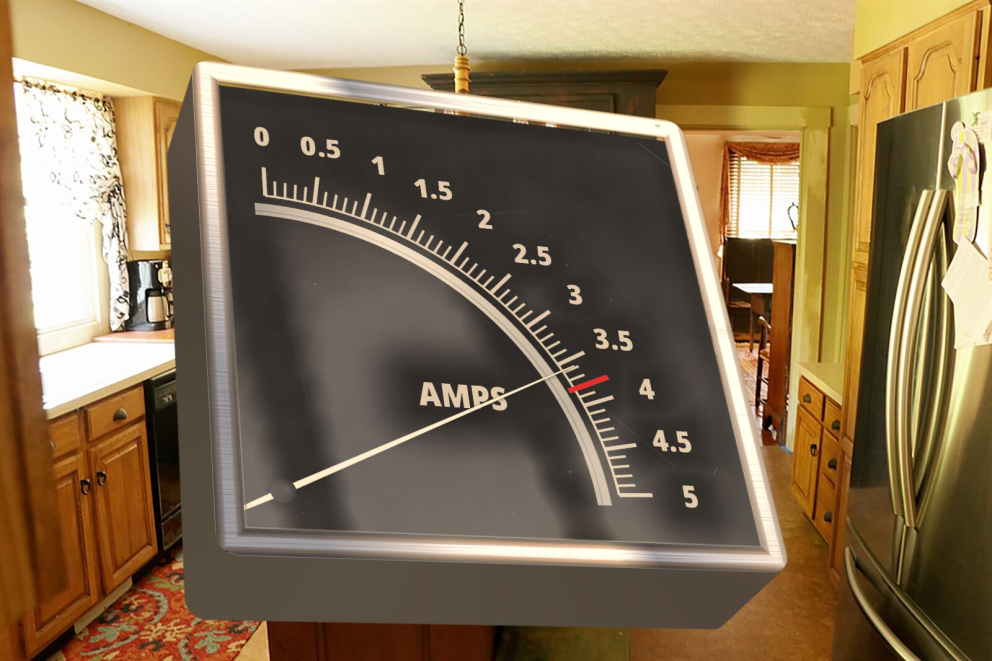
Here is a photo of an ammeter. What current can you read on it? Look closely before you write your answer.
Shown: 3.6 A
